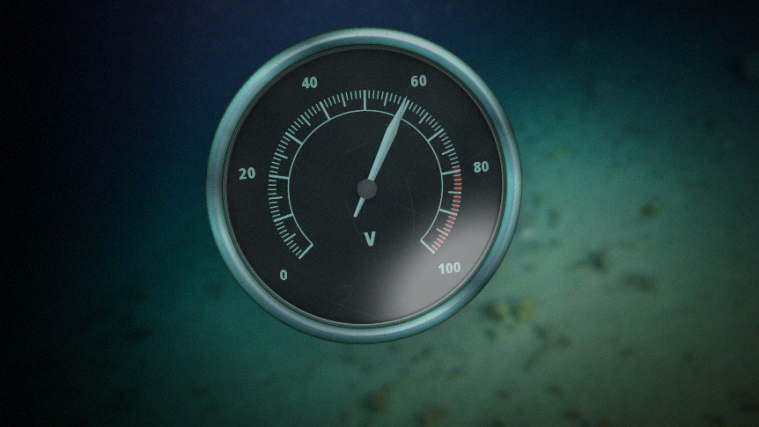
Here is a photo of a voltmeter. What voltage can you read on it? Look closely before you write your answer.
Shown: 59 V
